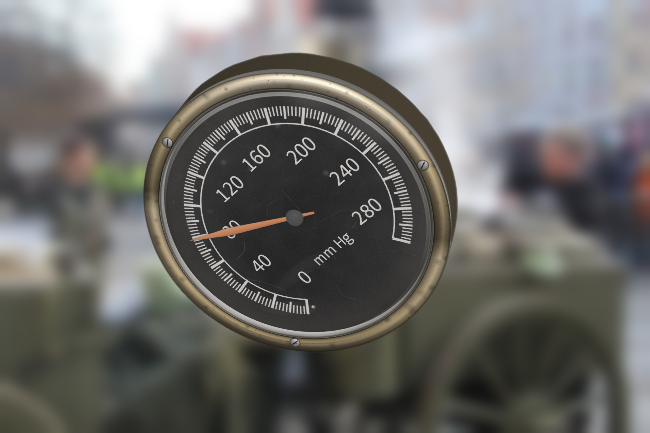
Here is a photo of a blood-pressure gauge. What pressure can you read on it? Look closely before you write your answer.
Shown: 80 mmHg
